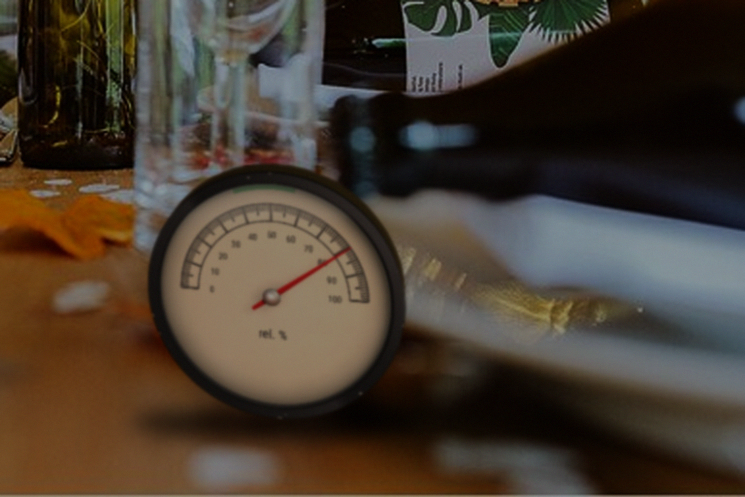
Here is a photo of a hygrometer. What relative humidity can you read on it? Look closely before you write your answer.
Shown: 80 %
